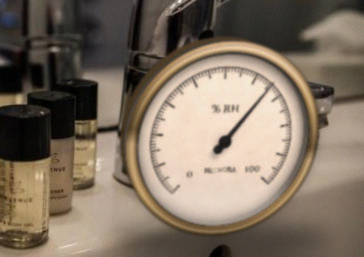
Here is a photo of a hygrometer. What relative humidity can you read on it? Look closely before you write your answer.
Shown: 65 %
